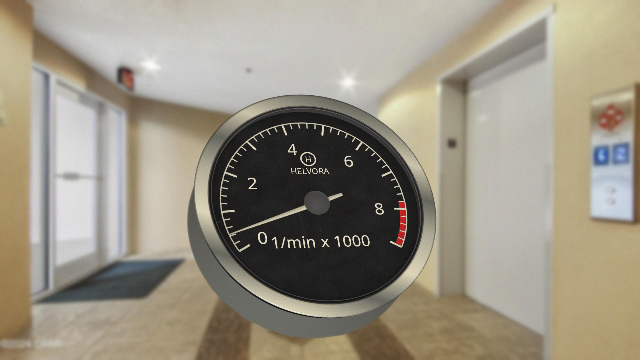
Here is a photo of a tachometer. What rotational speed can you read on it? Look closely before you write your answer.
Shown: 400 rpm
